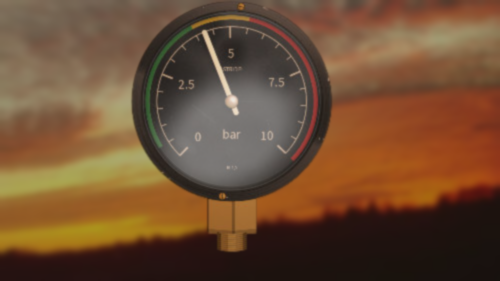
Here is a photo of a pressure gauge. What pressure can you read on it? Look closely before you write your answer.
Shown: 4.25 bar
